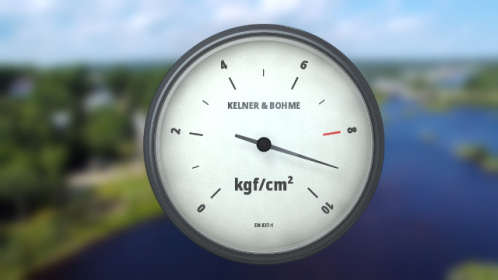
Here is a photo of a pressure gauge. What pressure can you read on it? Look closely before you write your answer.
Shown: 9 kg/cm²
